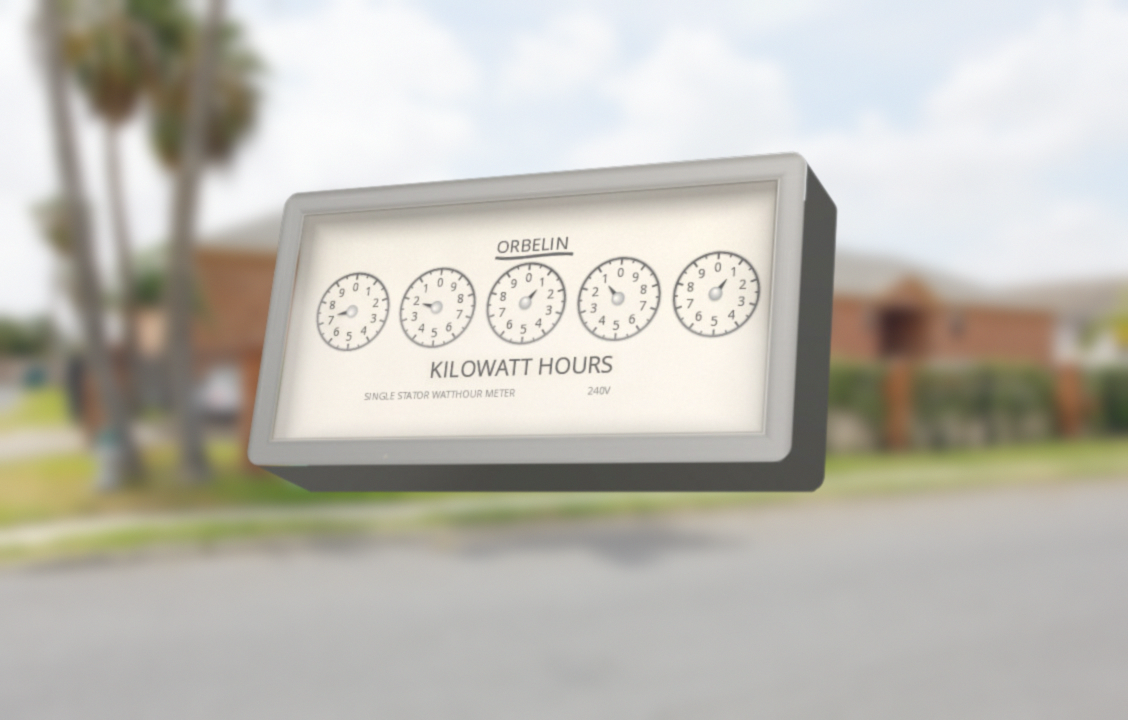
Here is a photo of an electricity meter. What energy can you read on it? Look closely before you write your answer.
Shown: 72111 kWh
